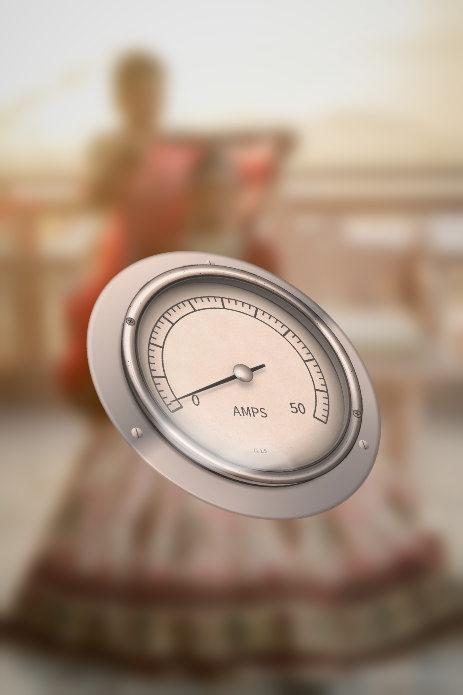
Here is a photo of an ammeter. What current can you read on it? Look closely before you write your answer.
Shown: 1 A
